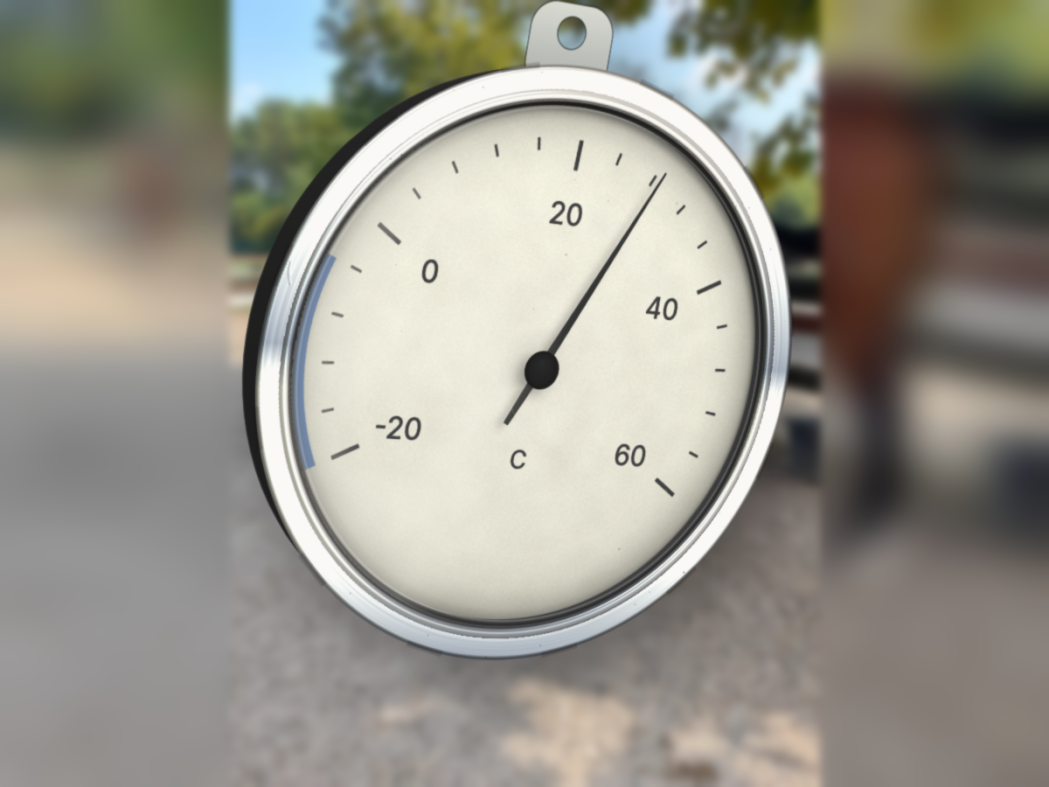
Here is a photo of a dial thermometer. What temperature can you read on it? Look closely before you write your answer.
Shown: 28 °C
